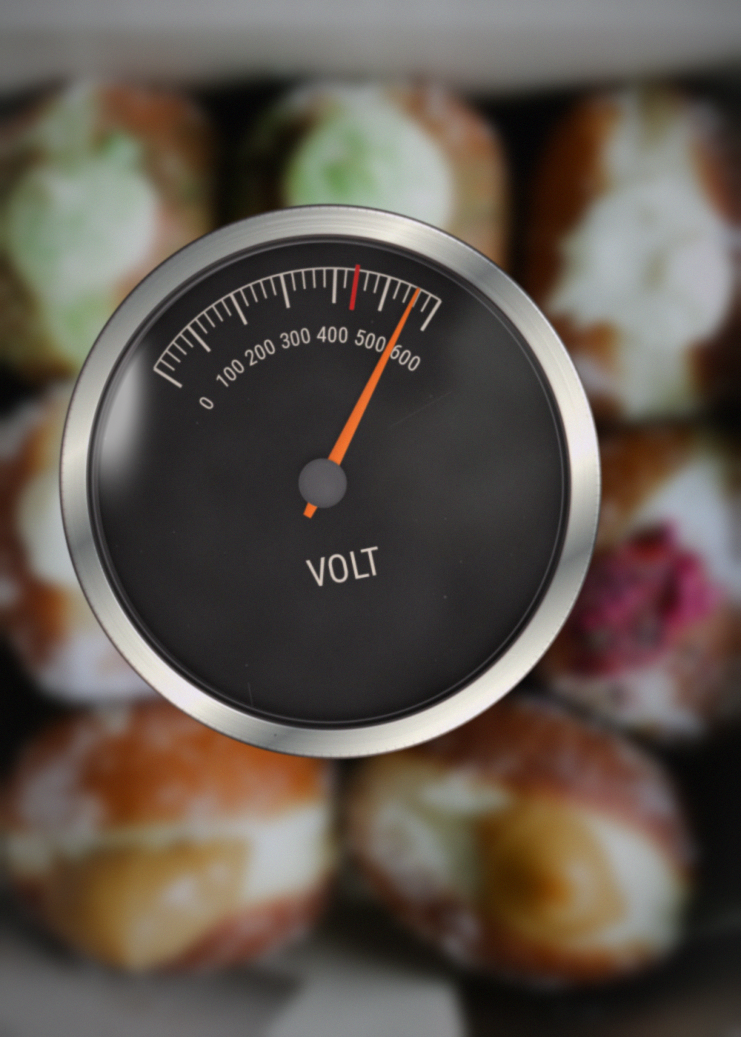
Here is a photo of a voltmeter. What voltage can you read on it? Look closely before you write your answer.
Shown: 560 V
